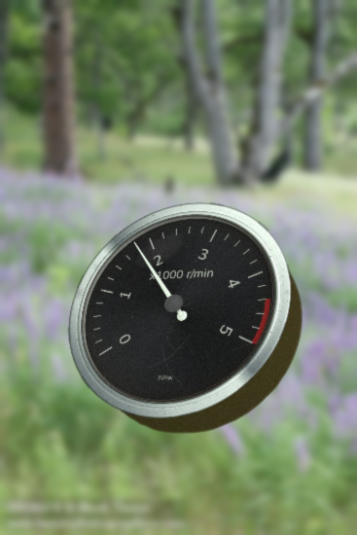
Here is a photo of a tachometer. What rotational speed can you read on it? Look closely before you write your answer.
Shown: 1800 rpm
